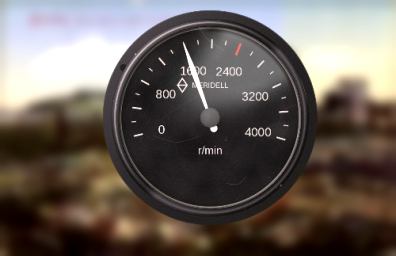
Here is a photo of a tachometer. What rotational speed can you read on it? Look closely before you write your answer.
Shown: 1600 rpm
